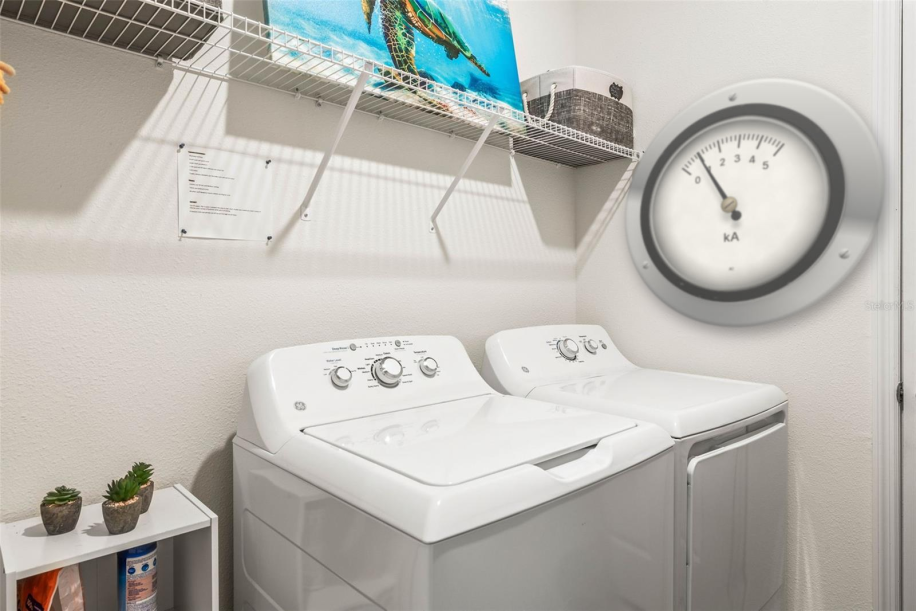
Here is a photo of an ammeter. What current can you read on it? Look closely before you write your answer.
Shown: 1 kA
